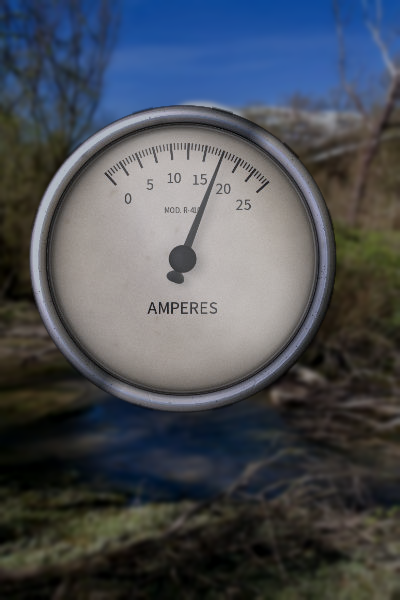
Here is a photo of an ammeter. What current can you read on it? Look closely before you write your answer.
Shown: 17.5 A
